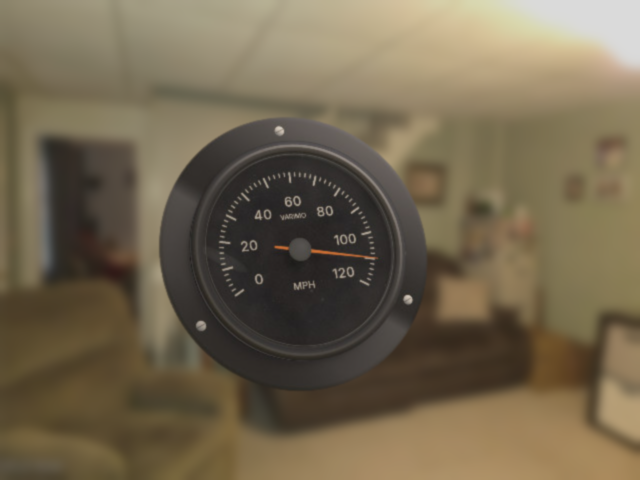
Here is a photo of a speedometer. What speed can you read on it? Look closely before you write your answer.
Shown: 110 mph
